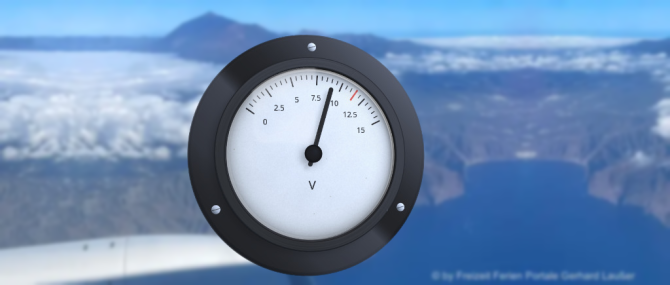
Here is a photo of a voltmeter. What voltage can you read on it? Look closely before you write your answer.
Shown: 9 V
